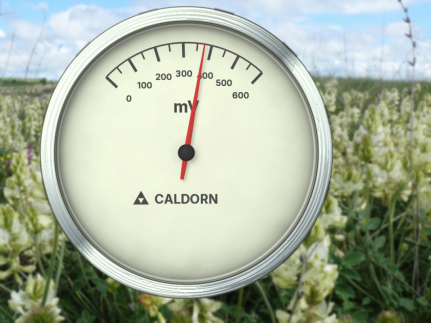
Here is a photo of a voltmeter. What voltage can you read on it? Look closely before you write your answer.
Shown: 375 mV
